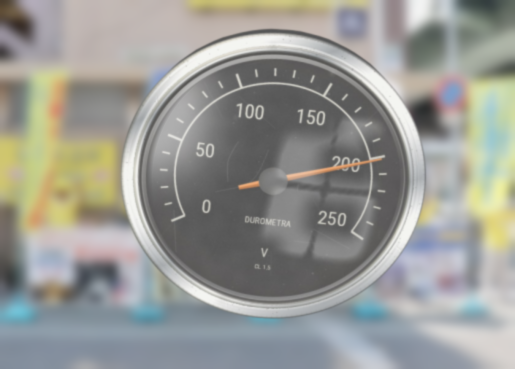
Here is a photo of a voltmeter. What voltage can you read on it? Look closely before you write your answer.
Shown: 200 V
